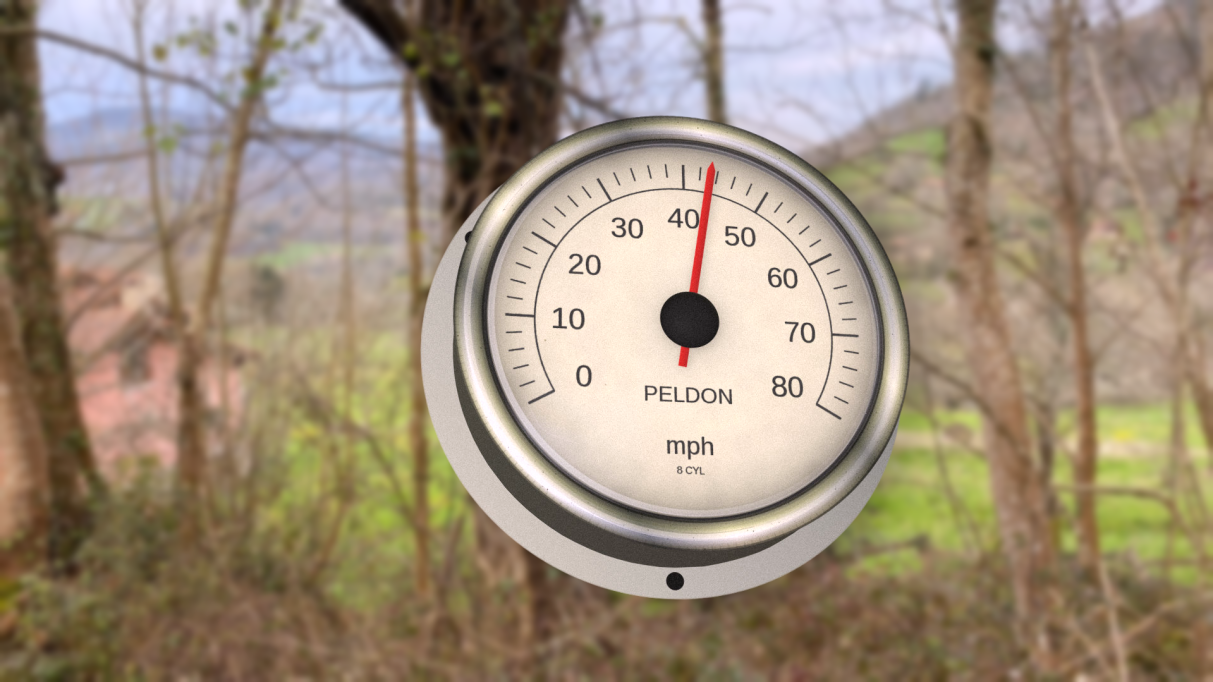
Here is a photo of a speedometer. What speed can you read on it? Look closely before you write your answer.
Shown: 43 mph
